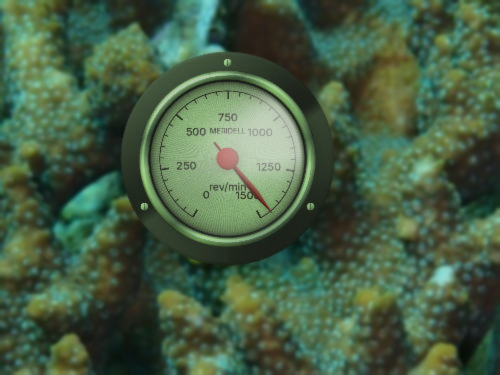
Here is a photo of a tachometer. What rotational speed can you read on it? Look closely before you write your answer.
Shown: 1450 rpm
